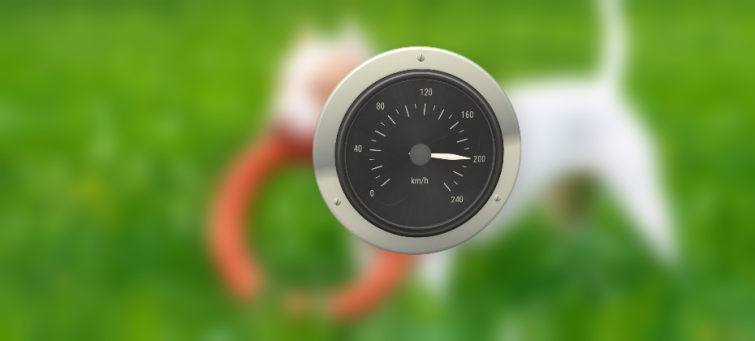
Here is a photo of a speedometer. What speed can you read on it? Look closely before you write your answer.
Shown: 200 km/h
